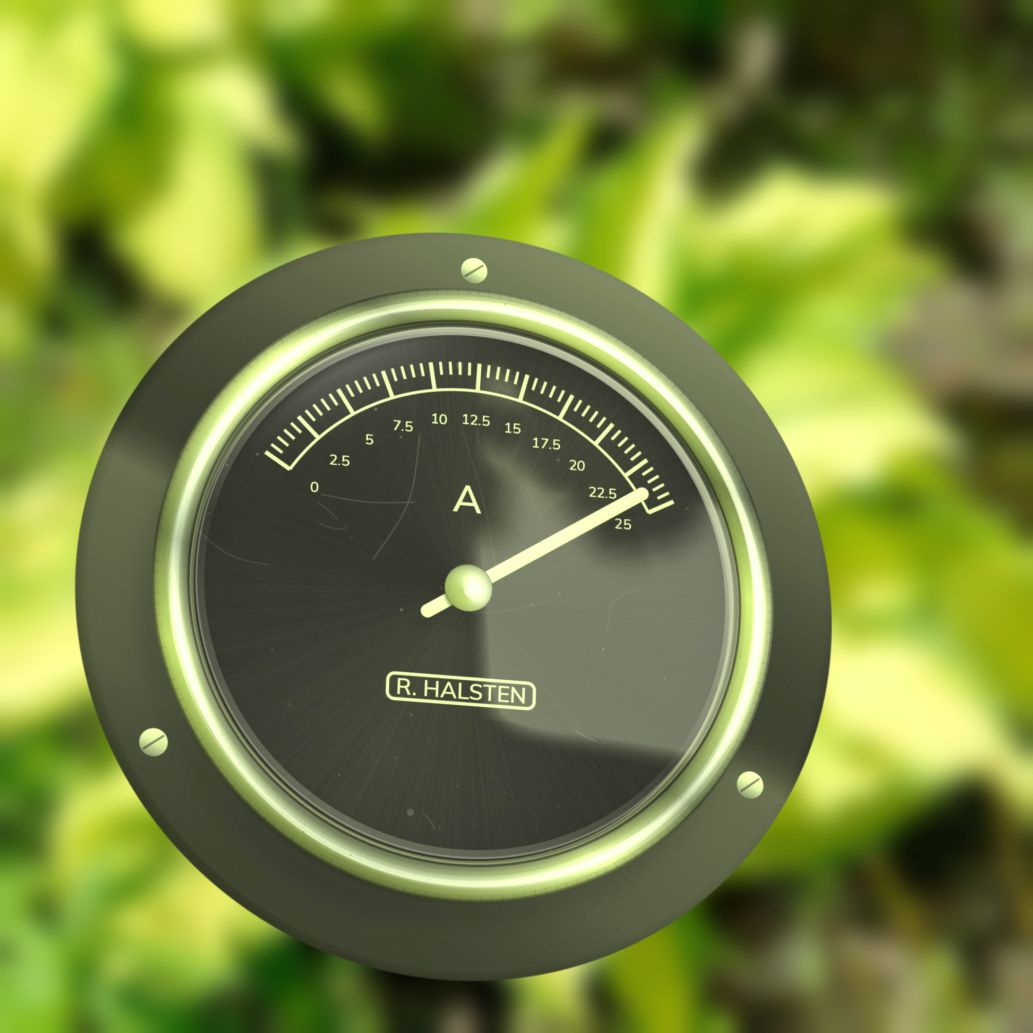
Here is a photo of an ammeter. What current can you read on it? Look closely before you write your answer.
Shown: 24 A
